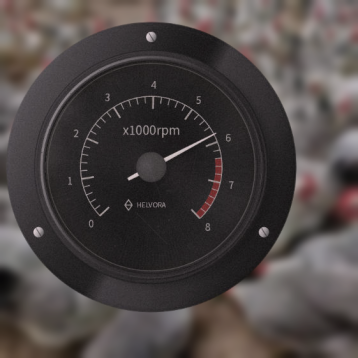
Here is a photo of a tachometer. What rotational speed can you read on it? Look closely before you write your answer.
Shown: 5800 rpm
